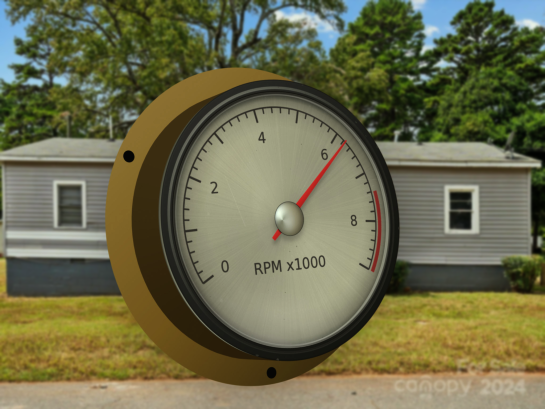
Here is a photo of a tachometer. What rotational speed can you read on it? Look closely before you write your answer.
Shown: 6200 rpm
